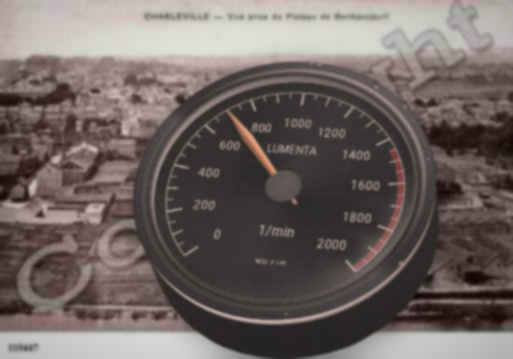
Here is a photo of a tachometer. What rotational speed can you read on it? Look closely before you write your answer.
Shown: 700 rpm
